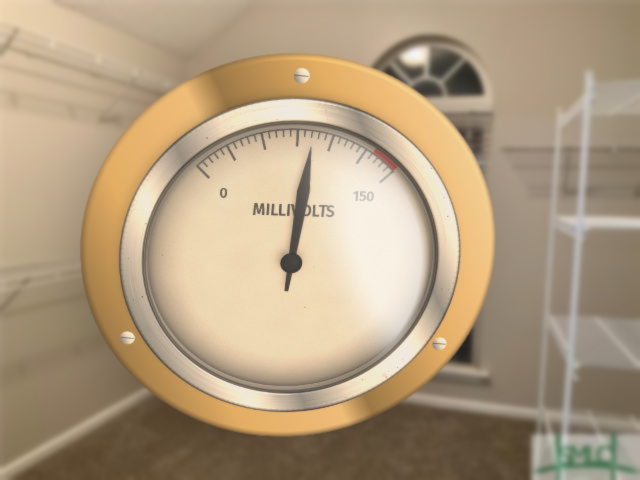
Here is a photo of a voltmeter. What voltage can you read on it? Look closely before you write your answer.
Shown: 85 mV
